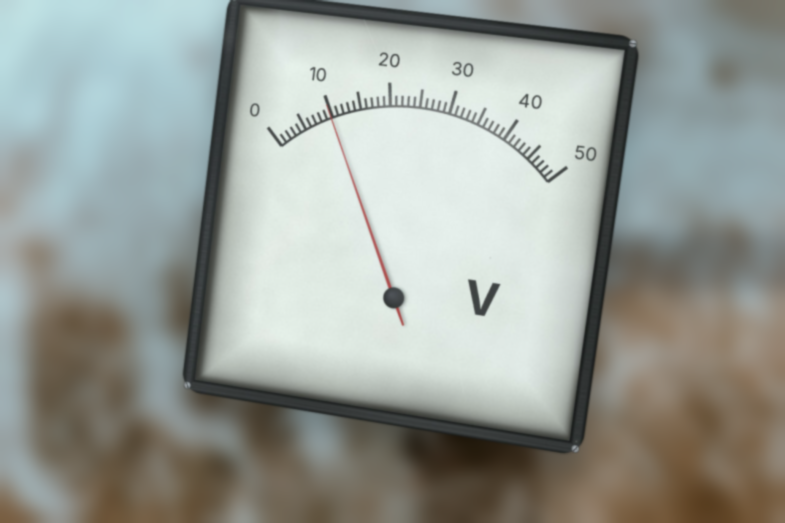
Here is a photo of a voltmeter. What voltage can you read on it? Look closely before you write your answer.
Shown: 10 V
